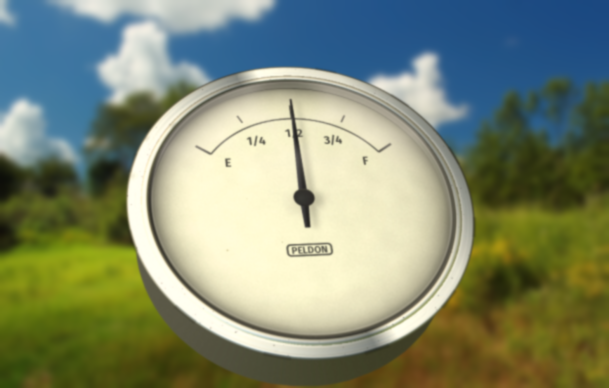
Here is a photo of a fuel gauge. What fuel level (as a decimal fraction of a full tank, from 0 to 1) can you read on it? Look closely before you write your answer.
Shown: 0.5
